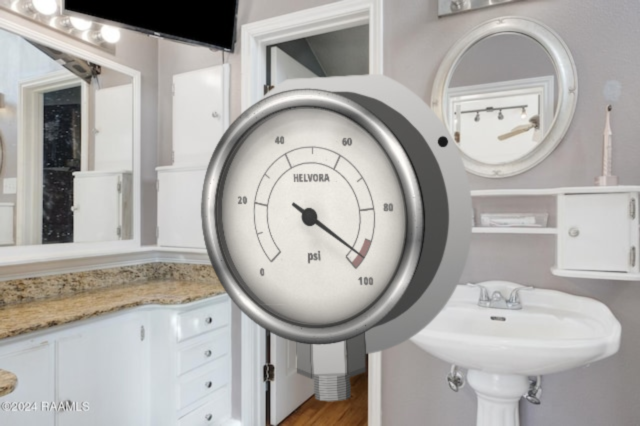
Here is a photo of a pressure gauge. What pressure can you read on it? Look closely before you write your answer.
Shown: 95 psi
